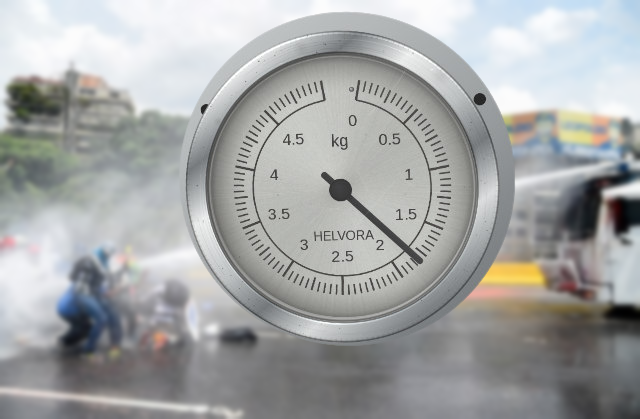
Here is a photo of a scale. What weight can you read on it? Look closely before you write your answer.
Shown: 1.8 kg
